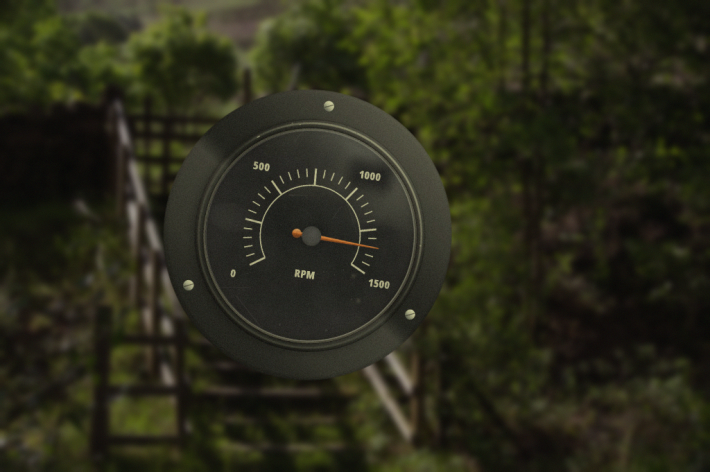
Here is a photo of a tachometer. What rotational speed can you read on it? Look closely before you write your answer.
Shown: 1350 rpm
